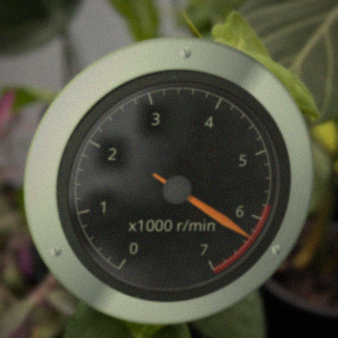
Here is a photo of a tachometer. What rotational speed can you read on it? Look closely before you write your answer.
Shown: 6300 rpm
